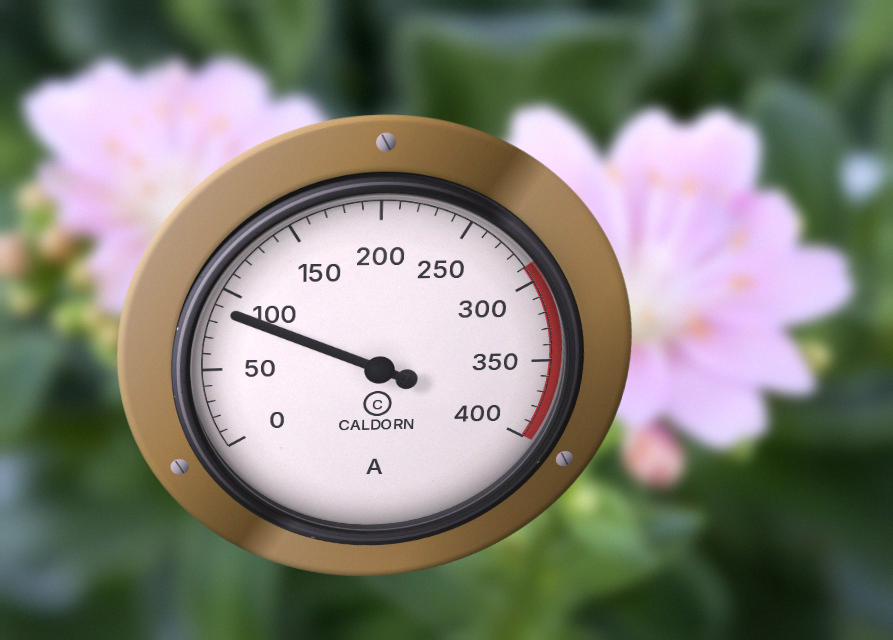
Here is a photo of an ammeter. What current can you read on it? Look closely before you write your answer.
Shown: 90 A
